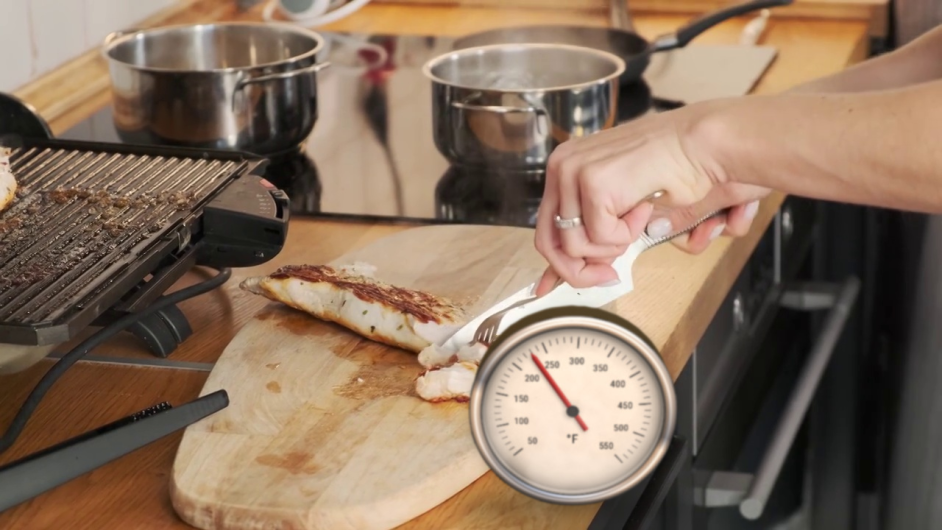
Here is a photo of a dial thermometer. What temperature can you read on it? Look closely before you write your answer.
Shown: 230 °F
